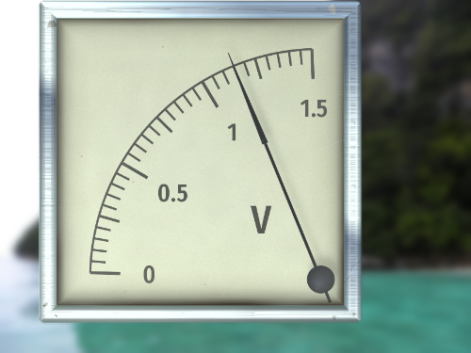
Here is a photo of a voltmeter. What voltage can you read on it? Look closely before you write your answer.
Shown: 1.15 V
